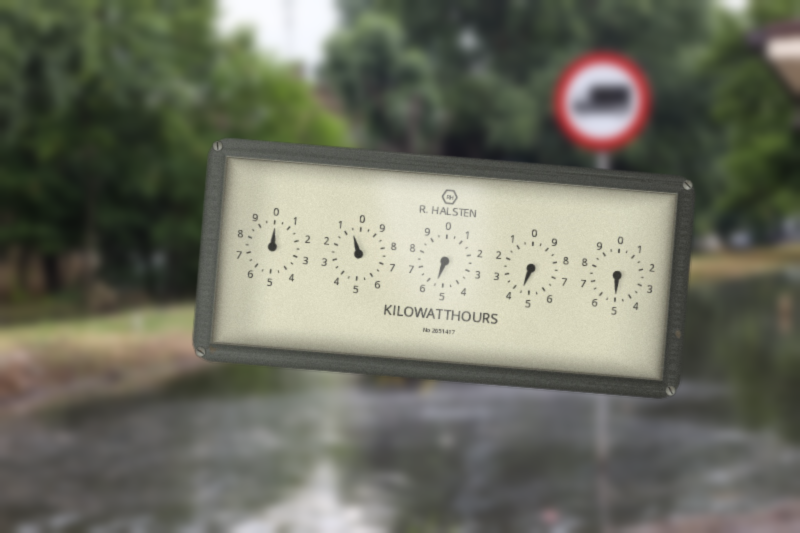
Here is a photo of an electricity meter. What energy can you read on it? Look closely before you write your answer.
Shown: 545 kWh
